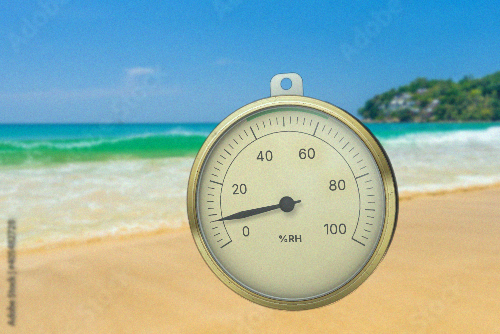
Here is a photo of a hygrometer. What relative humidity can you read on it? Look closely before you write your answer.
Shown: 8 %
